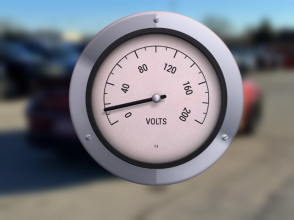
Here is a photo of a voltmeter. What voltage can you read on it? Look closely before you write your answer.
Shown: 15 V
